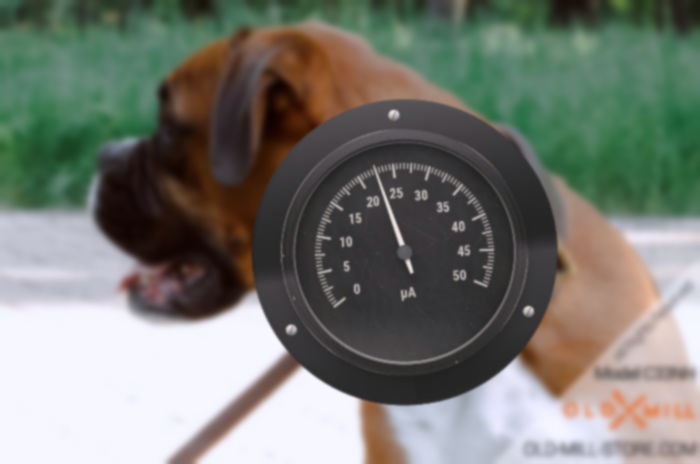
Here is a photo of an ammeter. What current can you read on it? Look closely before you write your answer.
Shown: 22.5 µA
